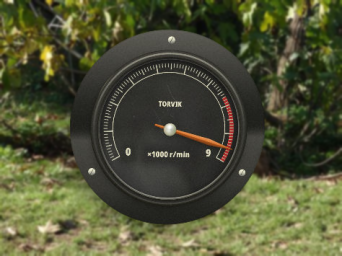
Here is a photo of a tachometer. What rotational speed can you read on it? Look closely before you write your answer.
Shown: 8500 rpm
